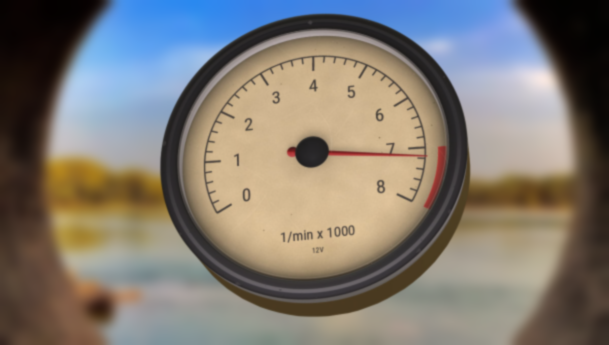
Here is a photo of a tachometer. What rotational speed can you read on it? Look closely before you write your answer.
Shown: 7200 rpm
